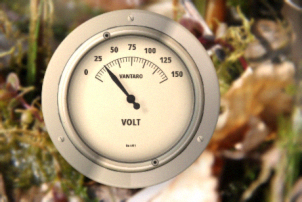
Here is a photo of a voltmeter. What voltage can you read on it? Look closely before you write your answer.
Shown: 25 V
